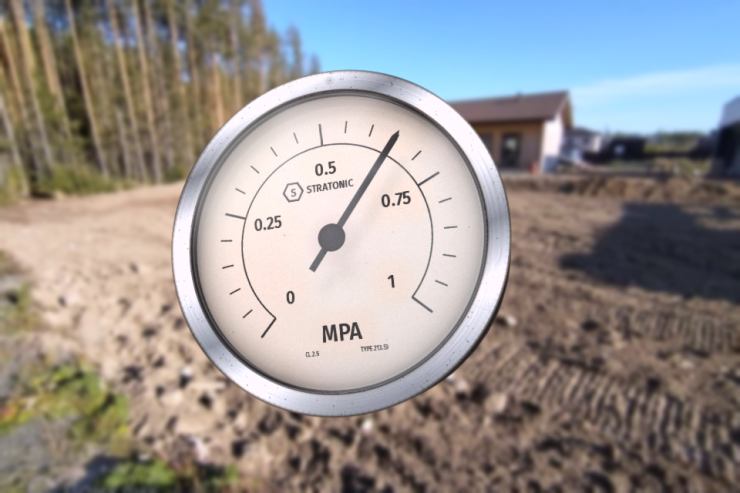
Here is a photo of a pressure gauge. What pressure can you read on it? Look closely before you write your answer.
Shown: 0.65 MPa
